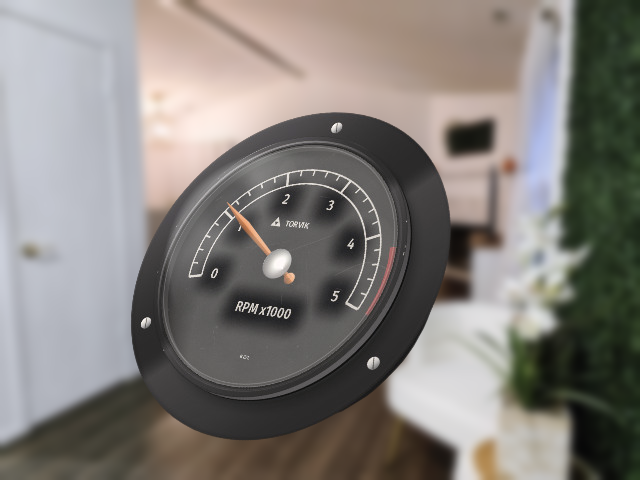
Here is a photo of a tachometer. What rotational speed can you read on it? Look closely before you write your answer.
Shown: 1100 rpm
